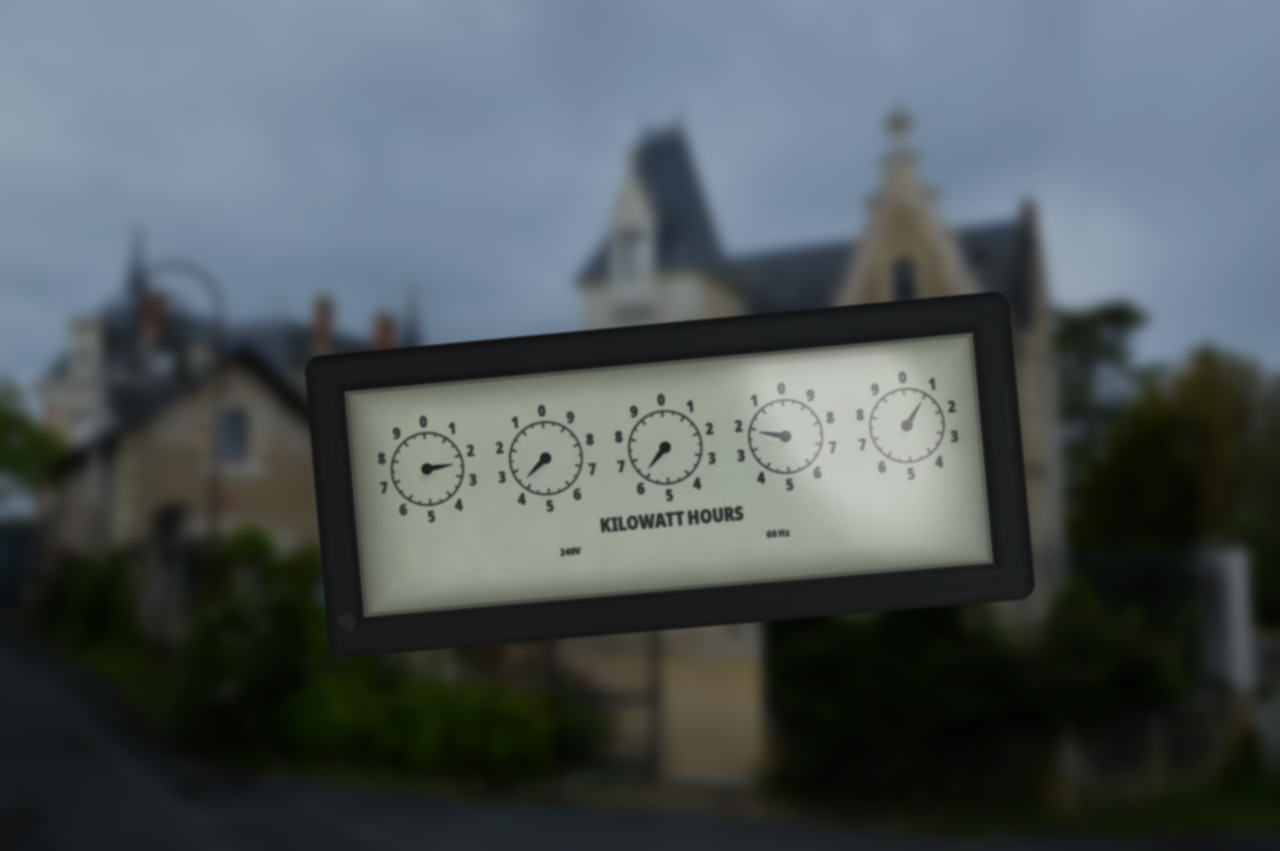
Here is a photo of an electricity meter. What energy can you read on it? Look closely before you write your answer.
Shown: 23621 kWh
